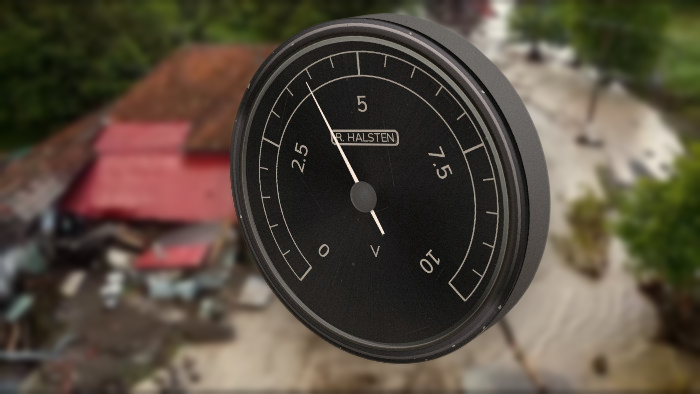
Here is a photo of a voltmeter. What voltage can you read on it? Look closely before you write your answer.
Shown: 4 V
